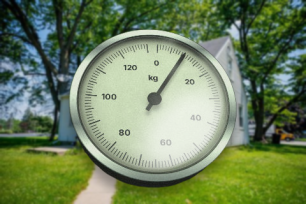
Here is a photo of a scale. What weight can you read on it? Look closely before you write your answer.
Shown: 10 kg
